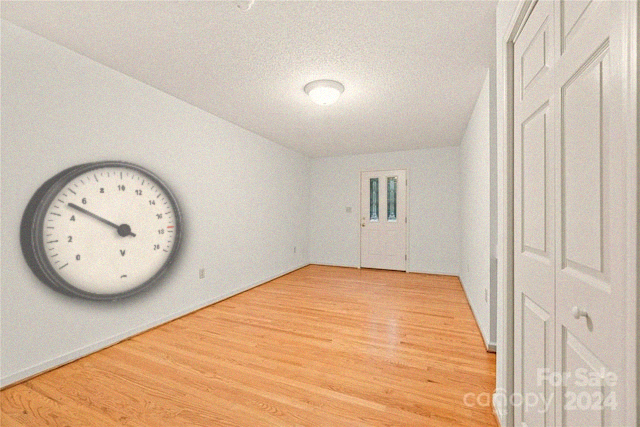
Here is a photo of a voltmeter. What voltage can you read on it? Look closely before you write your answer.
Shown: 5 V
